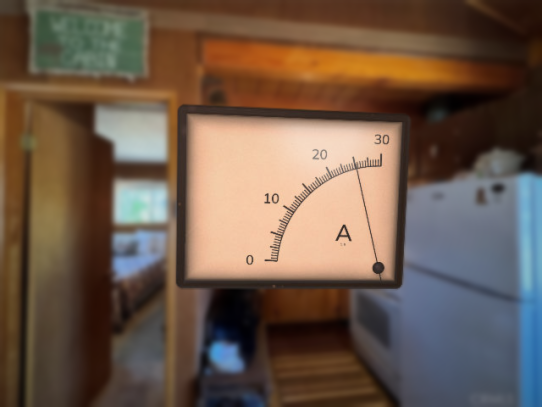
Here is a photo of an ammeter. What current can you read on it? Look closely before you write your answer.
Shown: 25 A
